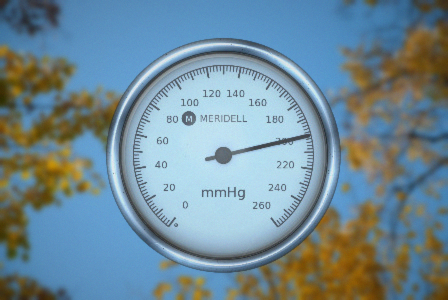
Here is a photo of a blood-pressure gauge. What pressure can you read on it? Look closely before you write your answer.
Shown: 200 mmHg
